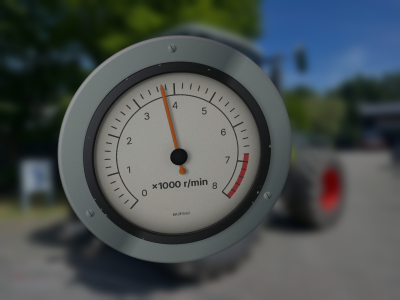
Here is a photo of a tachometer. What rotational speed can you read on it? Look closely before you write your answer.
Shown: 3700 rpm
